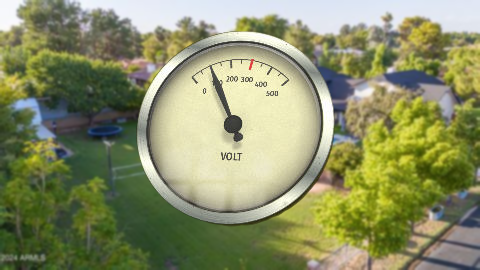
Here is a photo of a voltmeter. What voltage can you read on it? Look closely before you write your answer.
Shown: 100 V
